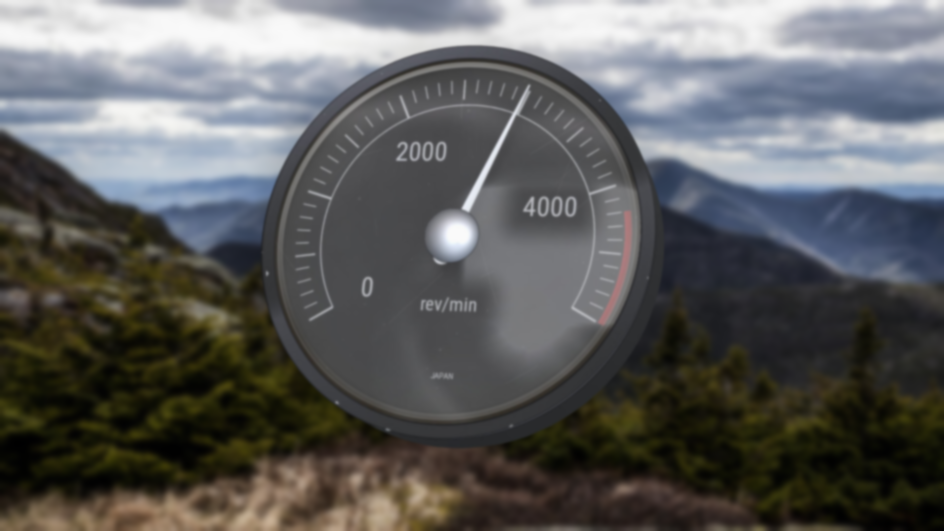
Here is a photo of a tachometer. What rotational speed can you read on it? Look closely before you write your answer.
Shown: 3000 rpm
